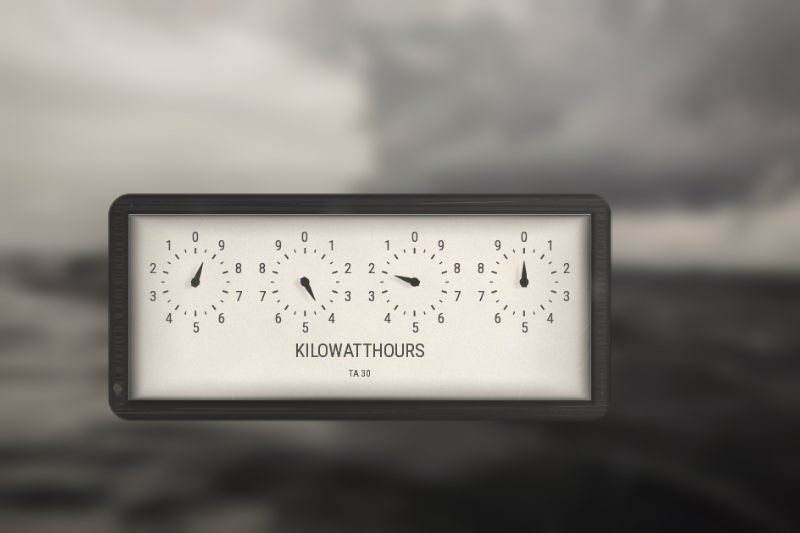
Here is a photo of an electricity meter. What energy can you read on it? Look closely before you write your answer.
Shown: 9420 kWh
